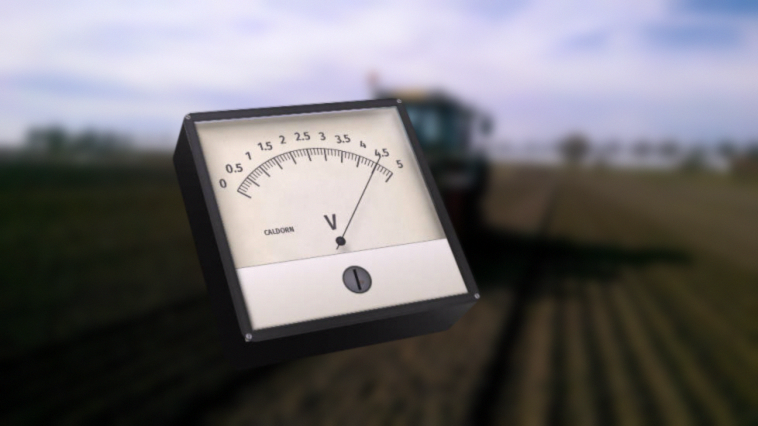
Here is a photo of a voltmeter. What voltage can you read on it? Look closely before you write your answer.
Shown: 4.5 V
